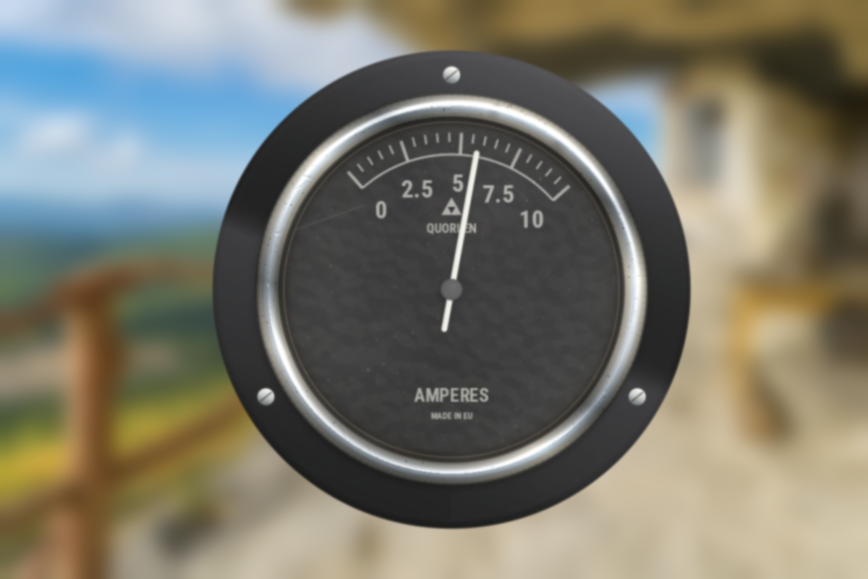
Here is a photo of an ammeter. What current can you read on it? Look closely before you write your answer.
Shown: 5.75 A
